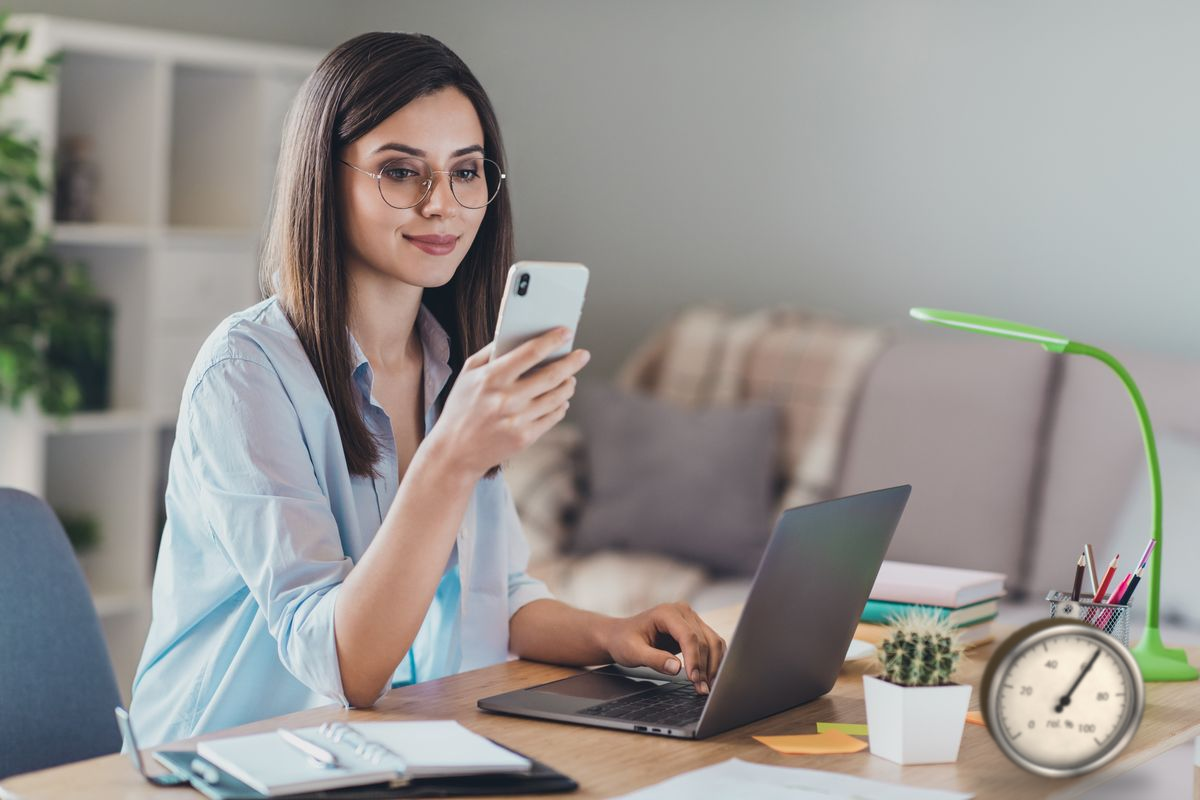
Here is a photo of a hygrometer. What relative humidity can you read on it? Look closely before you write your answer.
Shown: 60 %
